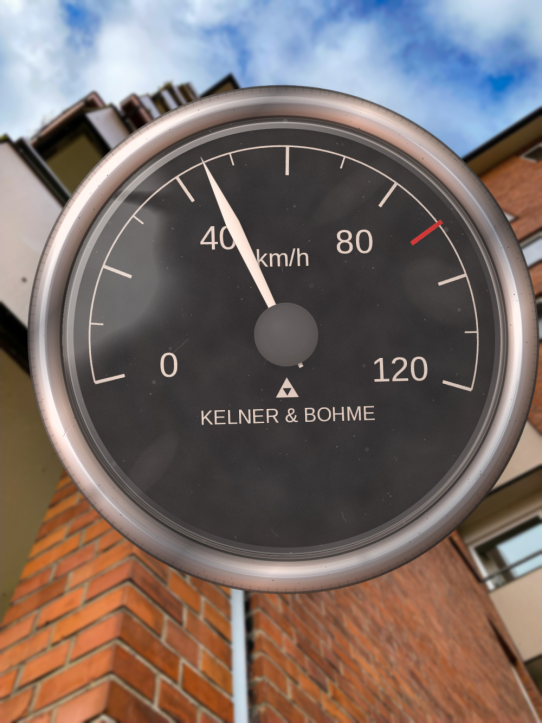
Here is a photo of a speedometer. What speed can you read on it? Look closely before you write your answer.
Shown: 45 km/h
